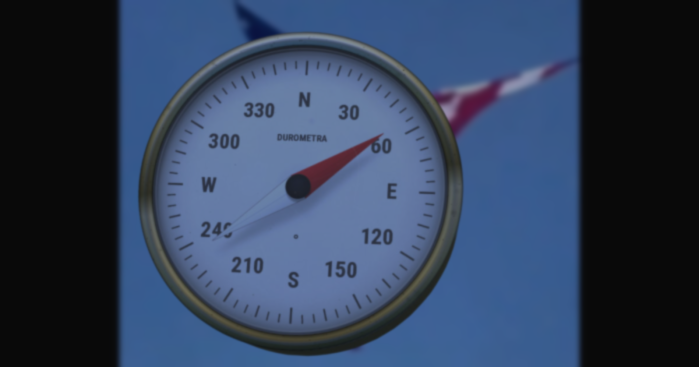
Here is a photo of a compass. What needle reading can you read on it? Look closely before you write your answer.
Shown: 55 °
